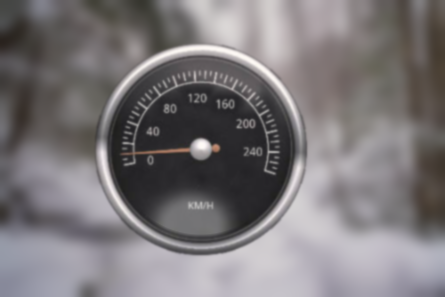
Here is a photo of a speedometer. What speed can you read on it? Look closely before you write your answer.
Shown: 10 km/h
